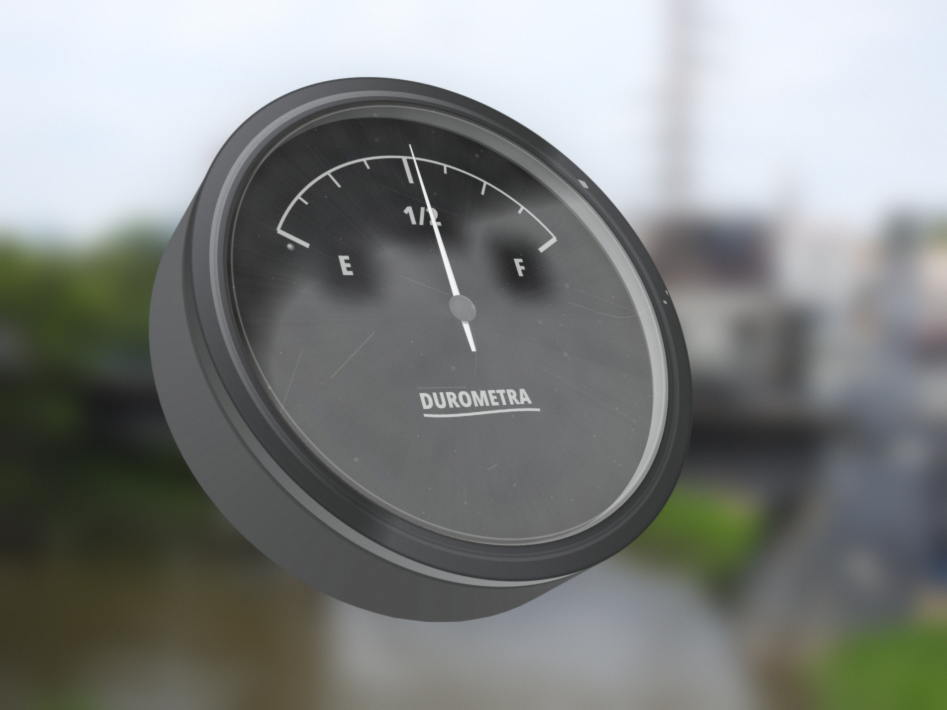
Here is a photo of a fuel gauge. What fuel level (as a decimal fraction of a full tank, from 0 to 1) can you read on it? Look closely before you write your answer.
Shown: 0.5
